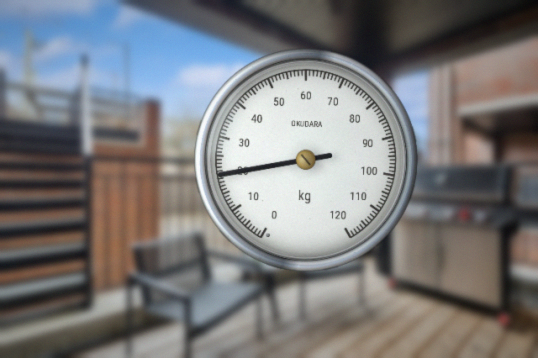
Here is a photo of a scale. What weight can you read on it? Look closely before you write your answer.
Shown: 20 kg
